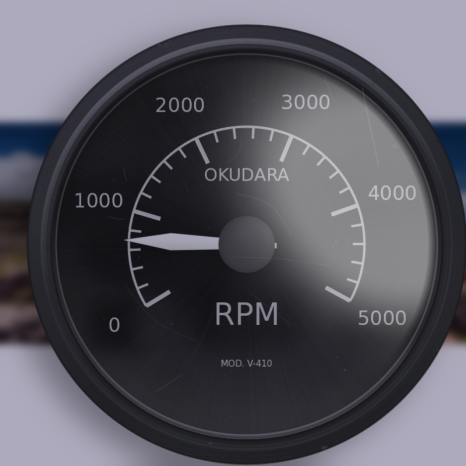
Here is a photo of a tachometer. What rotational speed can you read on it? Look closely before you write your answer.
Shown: 700 rpm
